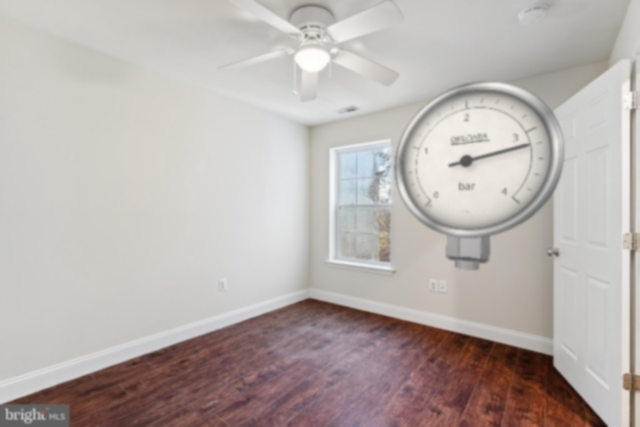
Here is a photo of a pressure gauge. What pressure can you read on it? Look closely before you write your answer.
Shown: 3.2 bar
